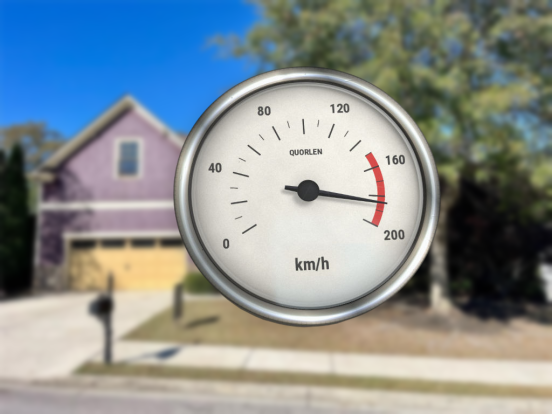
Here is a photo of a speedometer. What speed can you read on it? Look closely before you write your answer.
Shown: 185 km/h
